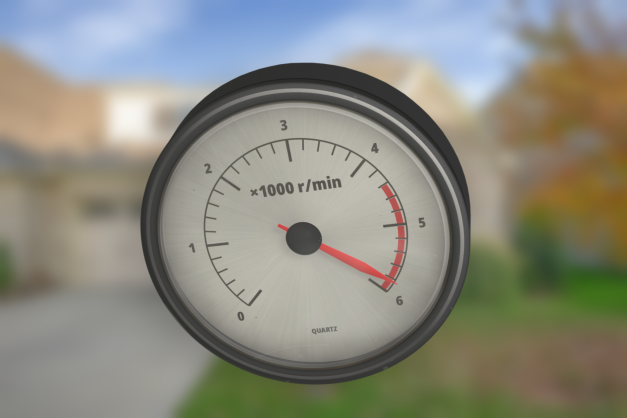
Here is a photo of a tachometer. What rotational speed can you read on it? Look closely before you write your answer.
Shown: 5800 rpm
